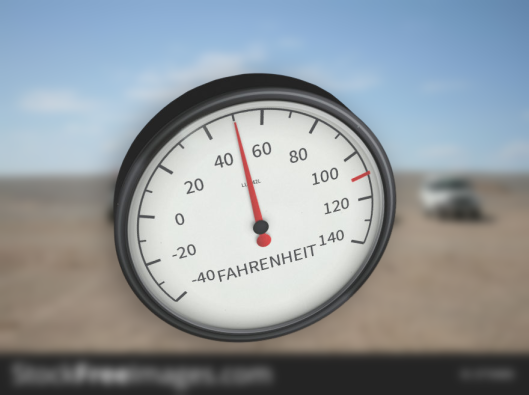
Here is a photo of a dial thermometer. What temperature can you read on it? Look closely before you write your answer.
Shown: 50 °F
